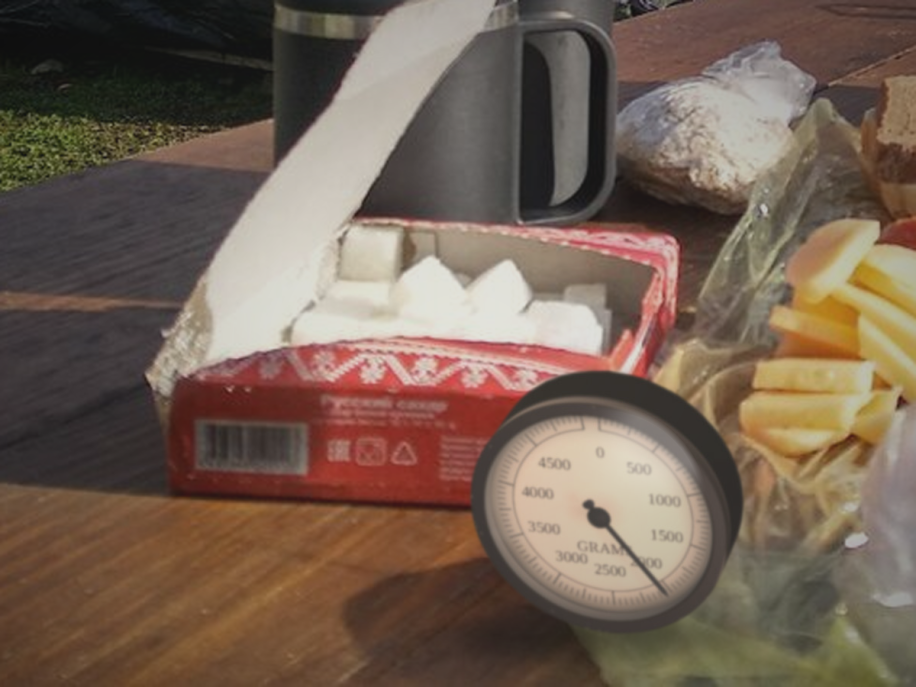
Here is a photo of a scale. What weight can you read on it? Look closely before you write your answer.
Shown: 2000 g
